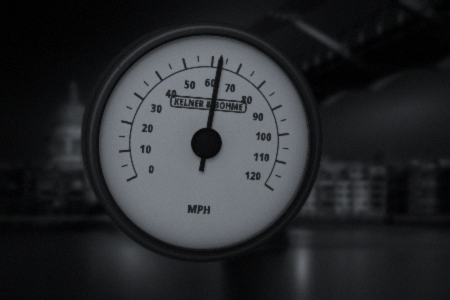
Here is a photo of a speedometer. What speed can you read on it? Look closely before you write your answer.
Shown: 62.5 mph
